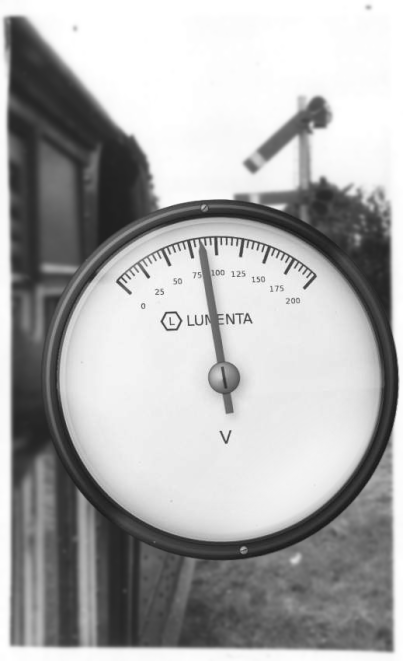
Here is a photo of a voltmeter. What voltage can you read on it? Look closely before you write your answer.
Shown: 85 V
